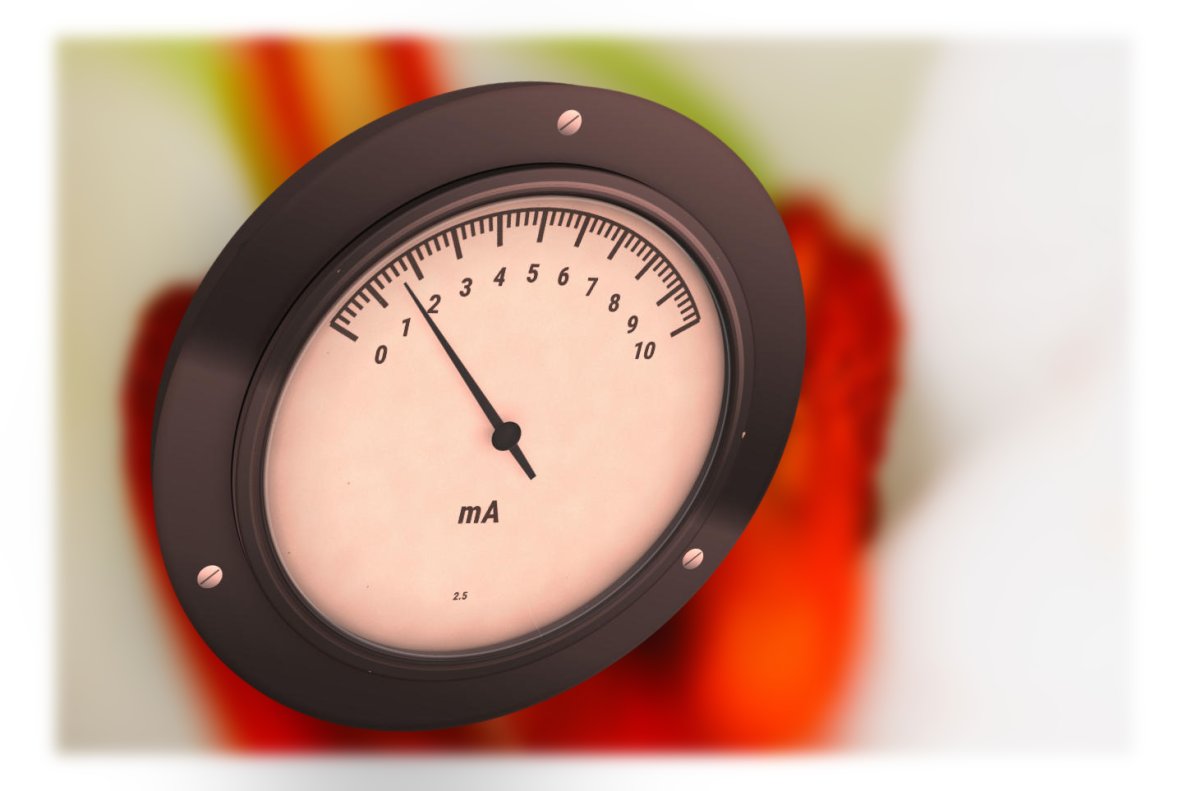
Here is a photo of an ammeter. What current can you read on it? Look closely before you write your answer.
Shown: 1.6 mA
